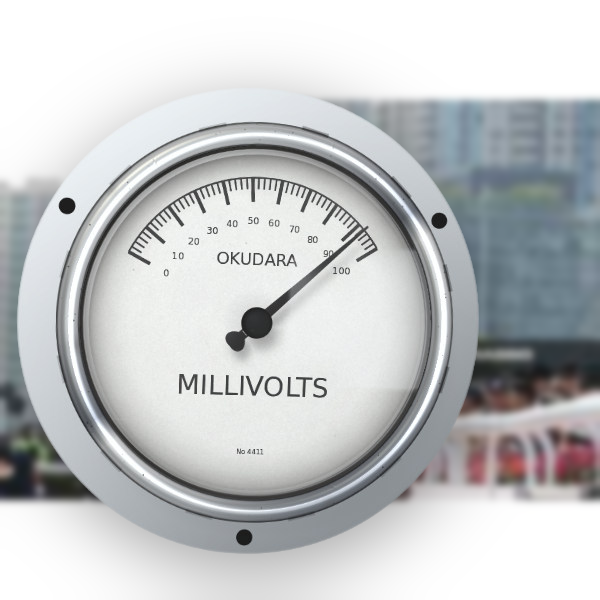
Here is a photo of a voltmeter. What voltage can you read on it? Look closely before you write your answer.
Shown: 92 mV
